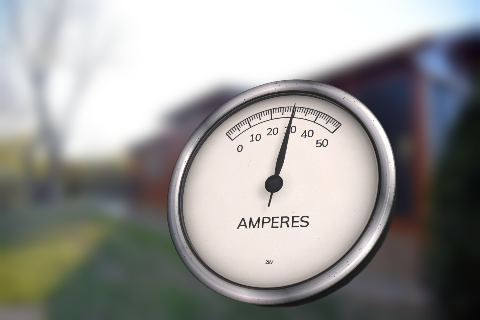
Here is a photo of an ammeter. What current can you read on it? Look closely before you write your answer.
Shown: 30 A
